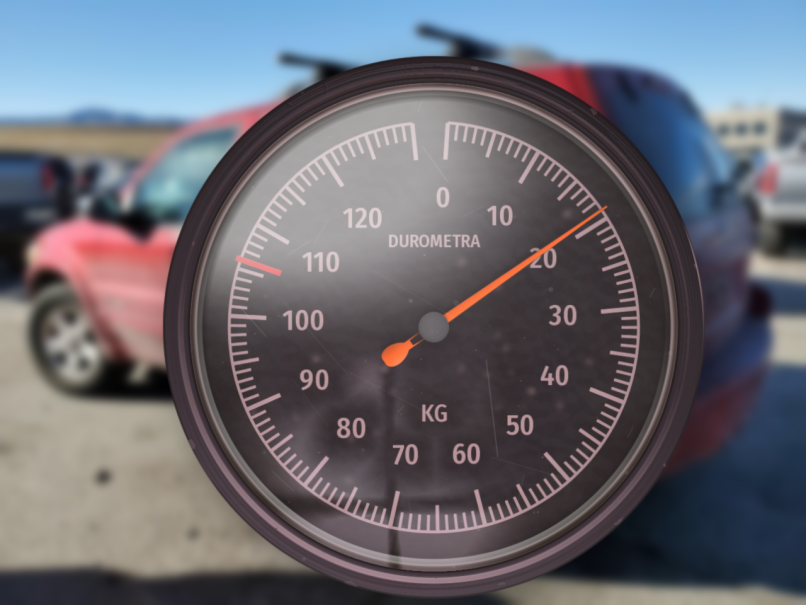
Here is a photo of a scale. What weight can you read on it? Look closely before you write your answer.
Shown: 19 kg
